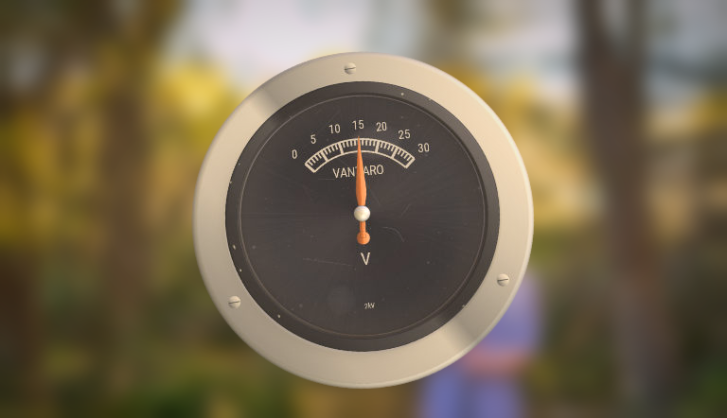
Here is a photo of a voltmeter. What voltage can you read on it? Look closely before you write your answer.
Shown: 15 V
